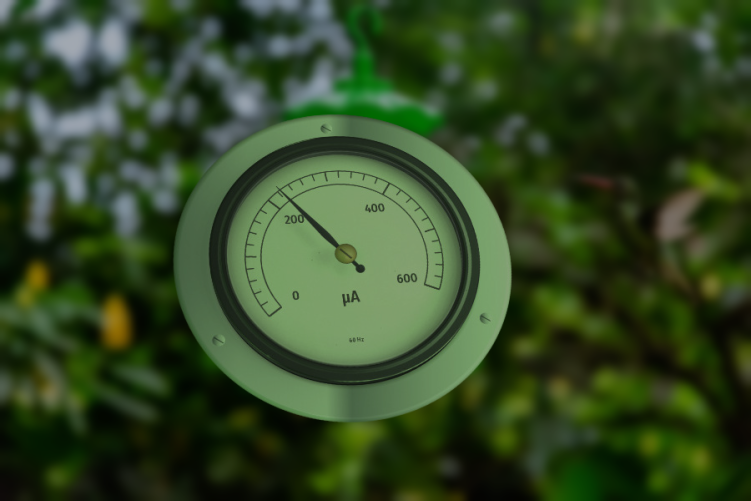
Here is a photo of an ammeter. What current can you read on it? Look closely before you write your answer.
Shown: 220 µA
